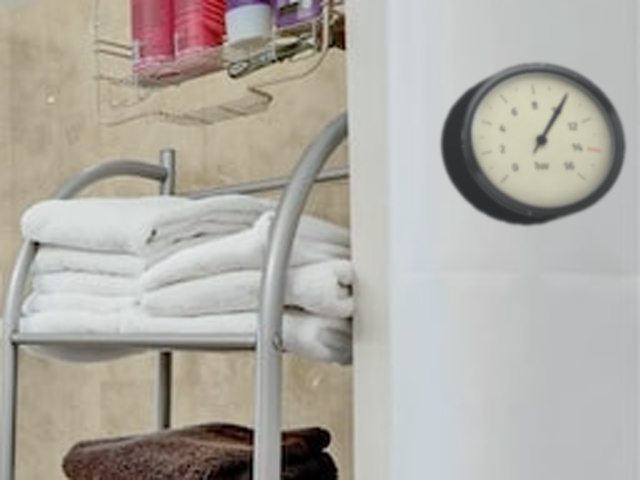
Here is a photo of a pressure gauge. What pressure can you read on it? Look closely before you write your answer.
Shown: 10 bar
